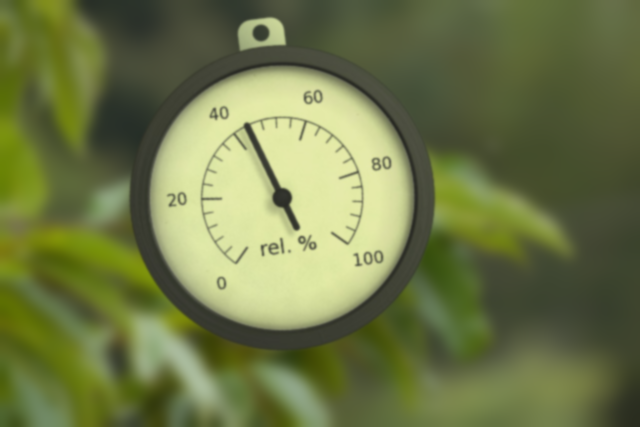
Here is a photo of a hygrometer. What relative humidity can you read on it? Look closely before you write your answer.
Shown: 44 %
